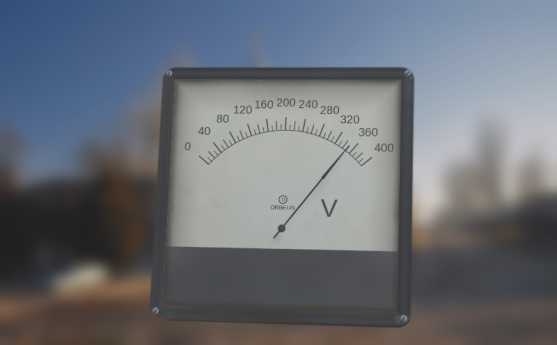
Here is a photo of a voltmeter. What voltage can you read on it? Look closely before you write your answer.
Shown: 350 V
